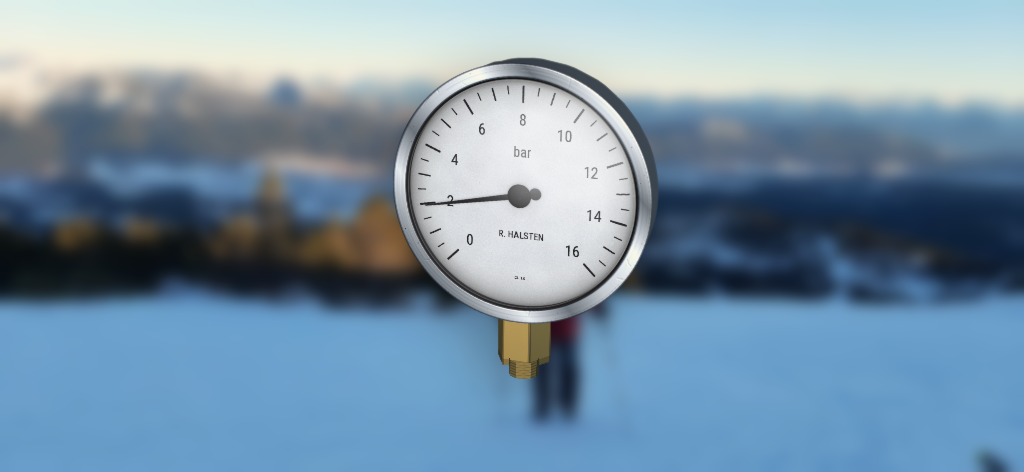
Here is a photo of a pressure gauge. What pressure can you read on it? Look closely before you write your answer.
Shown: 2 bar
